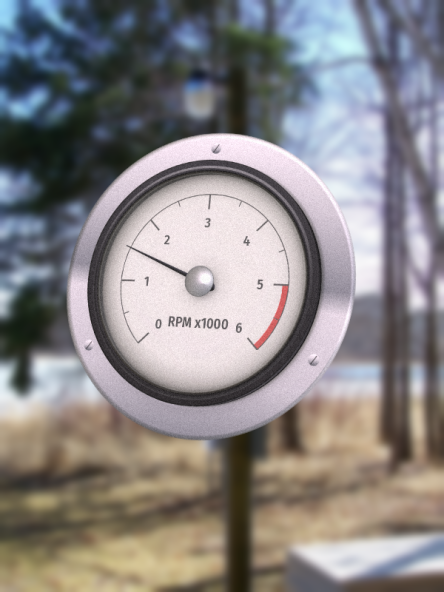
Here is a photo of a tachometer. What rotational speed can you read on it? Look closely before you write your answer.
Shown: 1500 rpm
